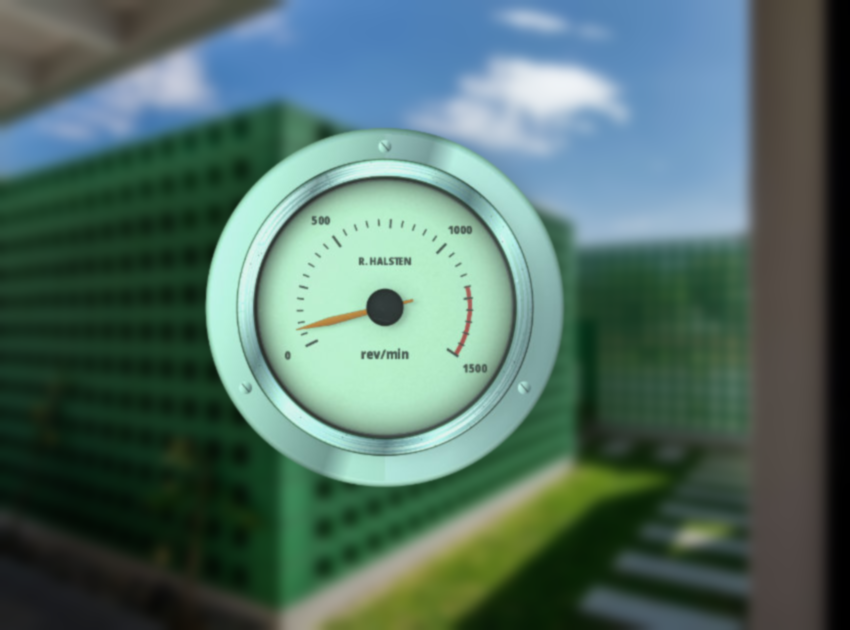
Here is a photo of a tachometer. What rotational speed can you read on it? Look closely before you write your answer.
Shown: 75 rpm
